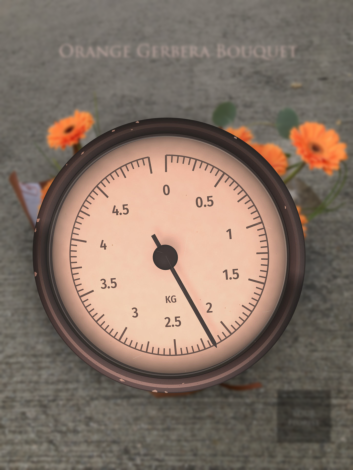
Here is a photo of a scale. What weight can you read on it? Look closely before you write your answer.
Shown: 2.15 kg
